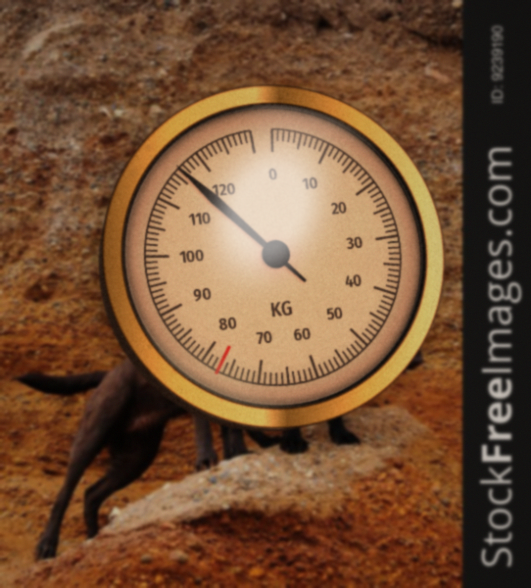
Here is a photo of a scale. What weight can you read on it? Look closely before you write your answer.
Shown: 116 kg
